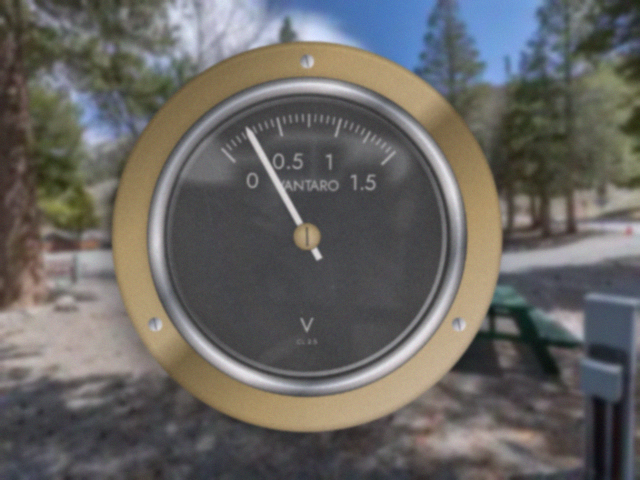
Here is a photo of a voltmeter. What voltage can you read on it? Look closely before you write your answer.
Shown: 0.25 V
